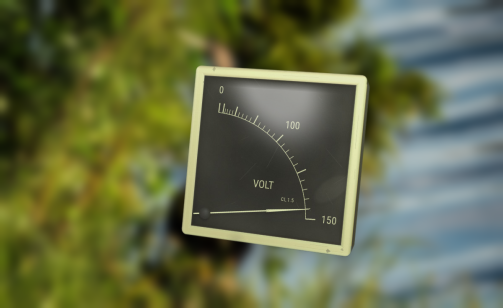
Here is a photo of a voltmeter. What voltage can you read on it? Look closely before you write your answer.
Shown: 145 V
